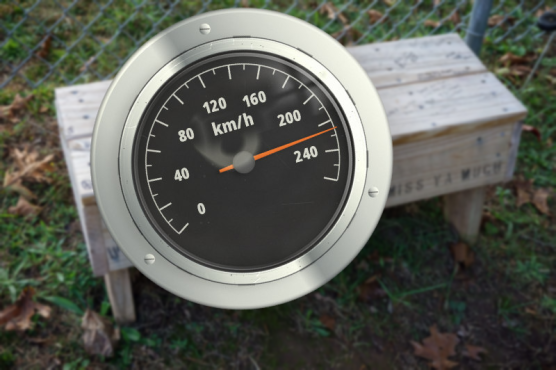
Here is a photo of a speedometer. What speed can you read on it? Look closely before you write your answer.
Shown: 225 km/h
